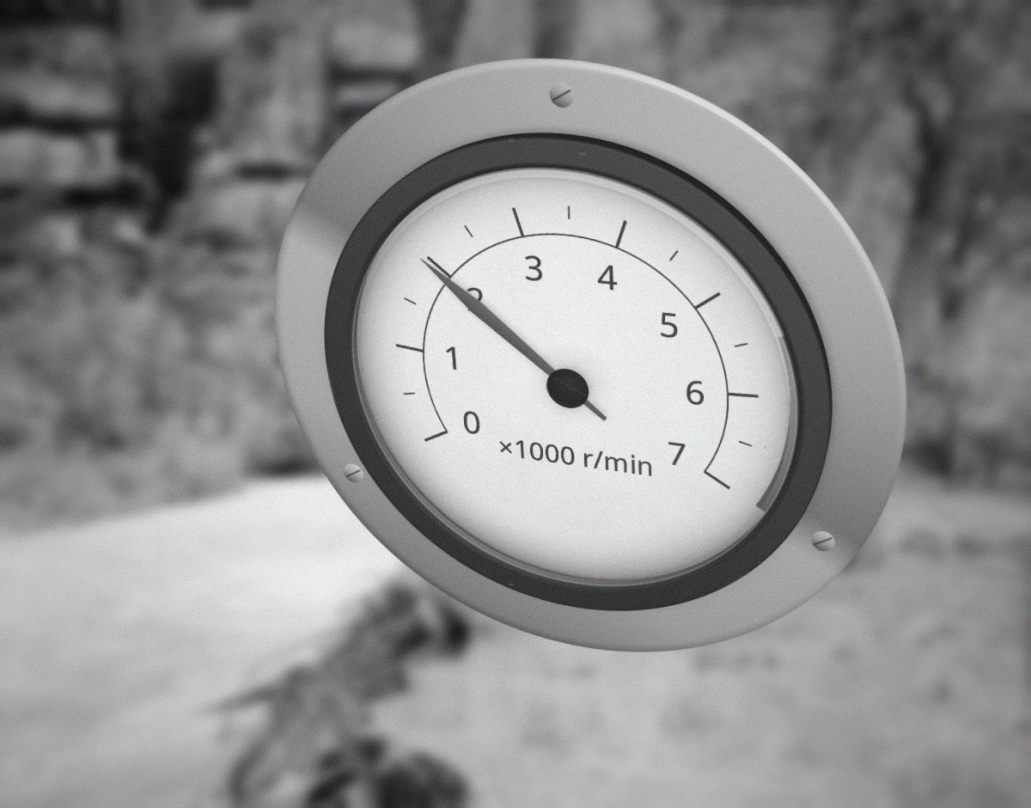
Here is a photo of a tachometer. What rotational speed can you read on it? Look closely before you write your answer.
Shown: 2000 rpm
